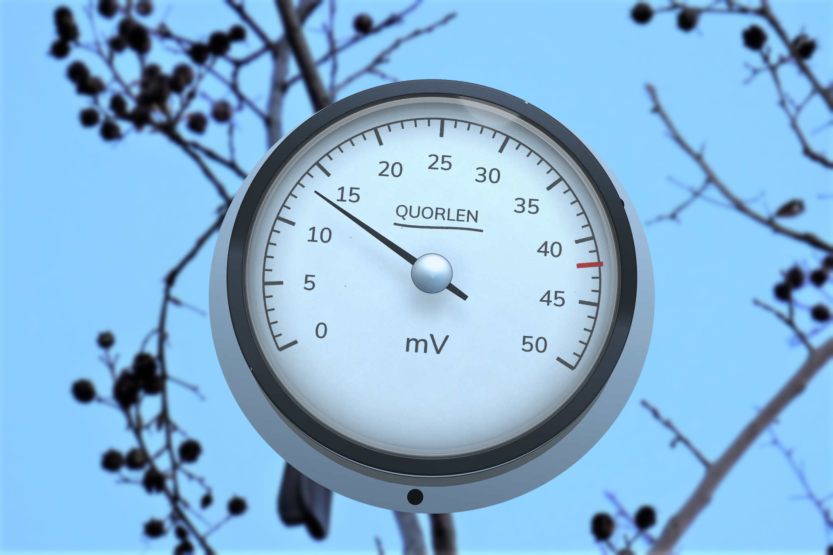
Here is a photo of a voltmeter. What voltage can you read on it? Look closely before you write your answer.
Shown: 13 mV
